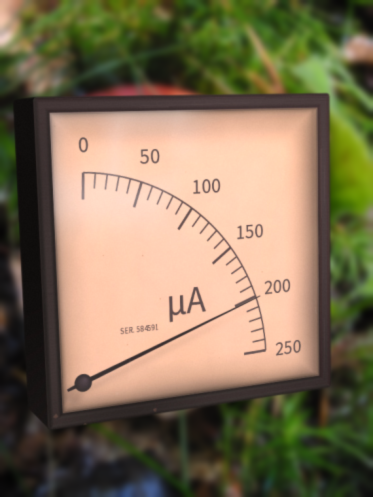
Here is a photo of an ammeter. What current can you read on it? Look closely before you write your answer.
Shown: 200 µA
